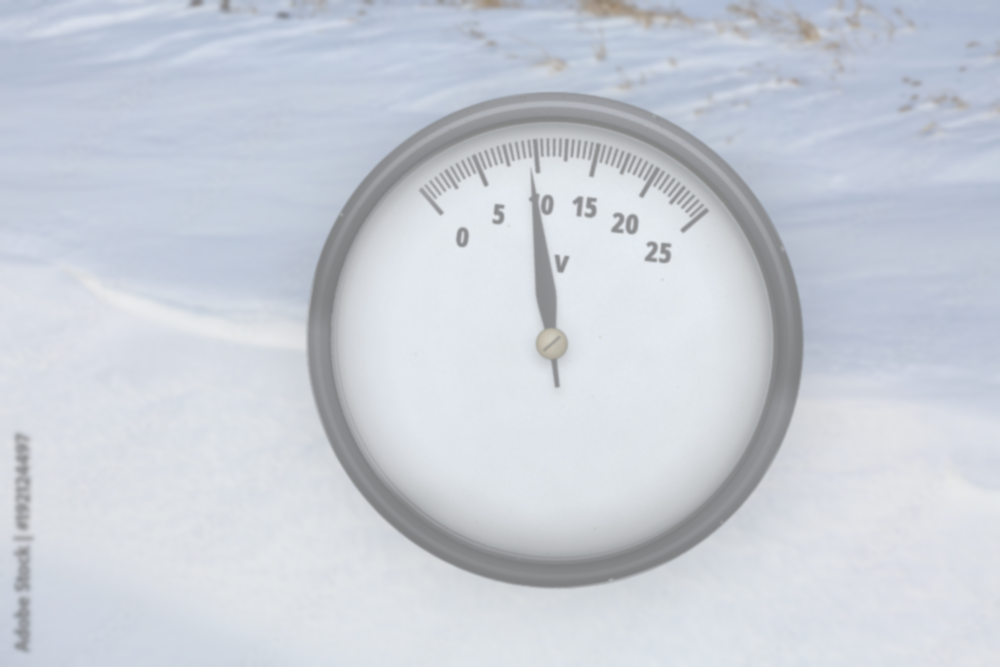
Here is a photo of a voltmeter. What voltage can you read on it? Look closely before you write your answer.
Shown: 9.5 V
